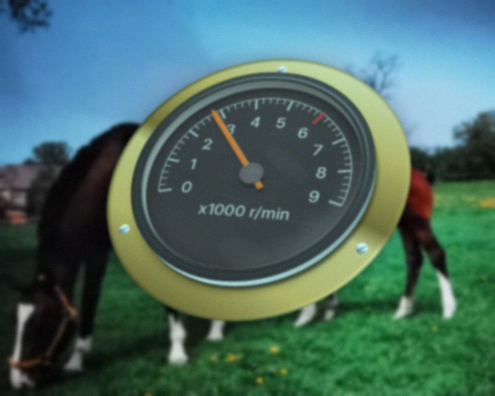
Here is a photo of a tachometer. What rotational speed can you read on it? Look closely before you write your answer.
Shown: 2800 rpm
